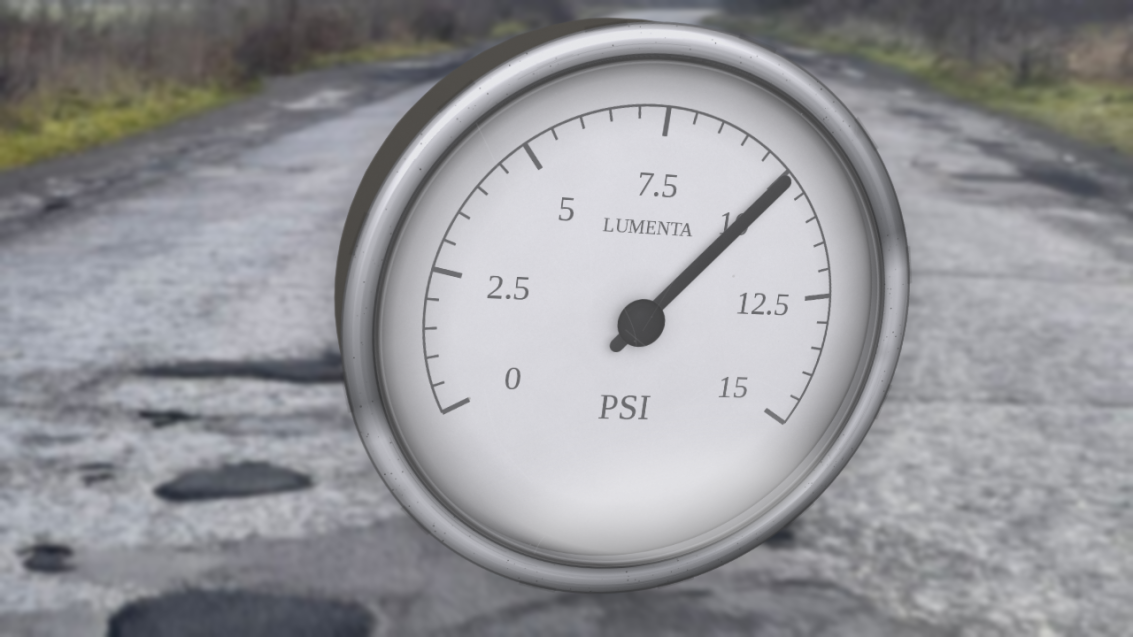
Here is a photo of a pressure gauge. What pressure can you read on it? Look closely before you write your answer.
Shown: 10 psi
